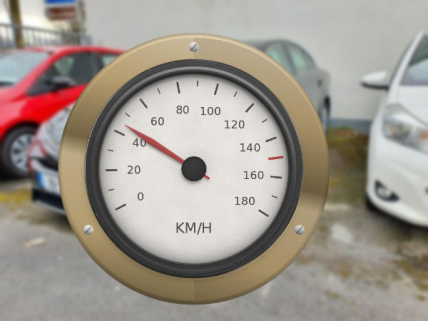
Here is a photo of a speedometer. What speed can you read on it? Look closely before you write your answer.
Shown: 45 km/h
